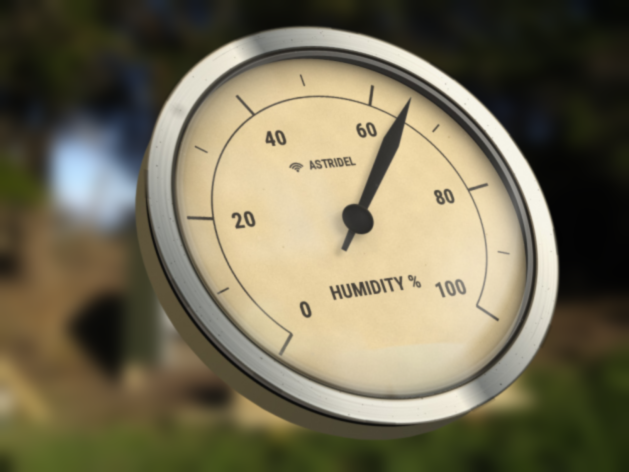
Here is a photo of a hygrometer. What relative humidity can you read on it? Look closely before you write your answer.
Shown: 65 %
